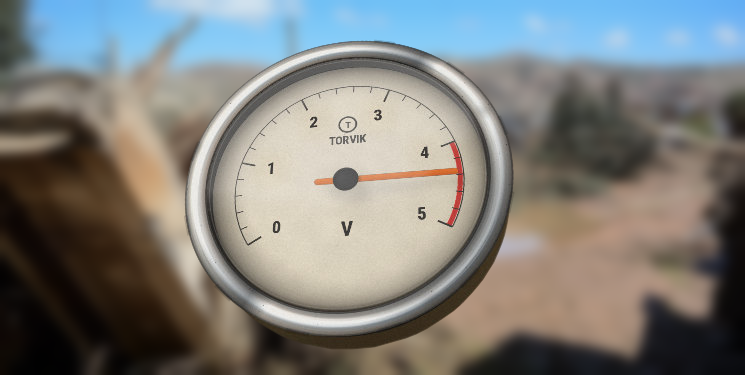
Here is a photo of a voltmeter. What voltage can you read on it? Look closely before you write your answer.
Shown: 4.4 V
